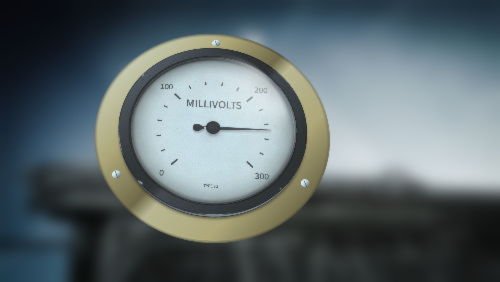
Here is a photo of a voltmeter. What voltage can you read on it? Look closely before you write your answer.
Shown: 250 mV
